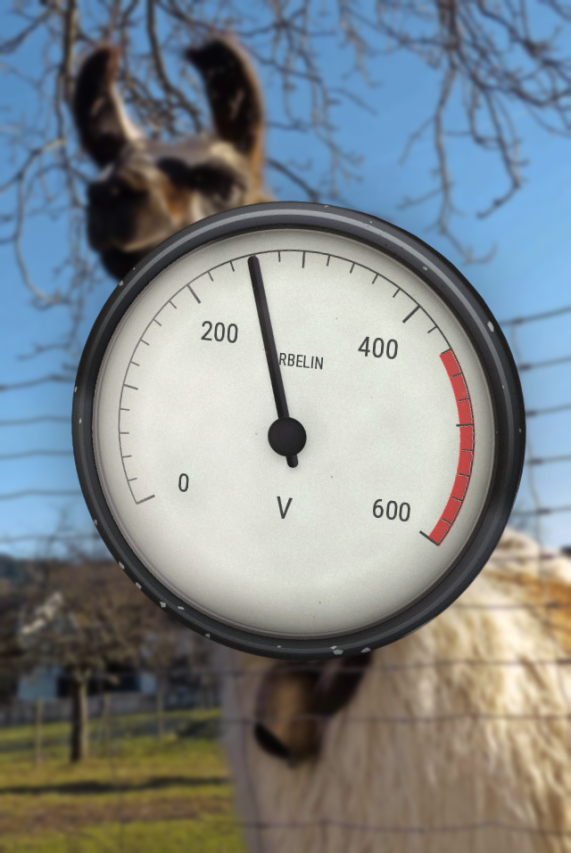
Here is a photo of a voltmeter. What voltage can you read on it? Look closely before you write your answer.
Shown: 260 V
